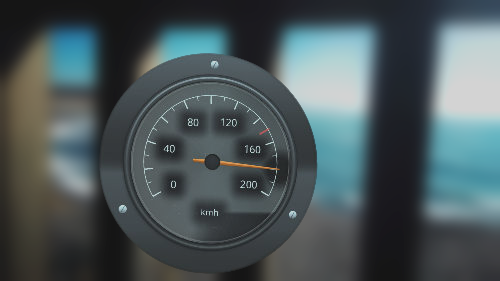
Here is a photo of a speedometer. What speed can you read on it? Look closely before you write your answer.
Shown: 180 km/h
